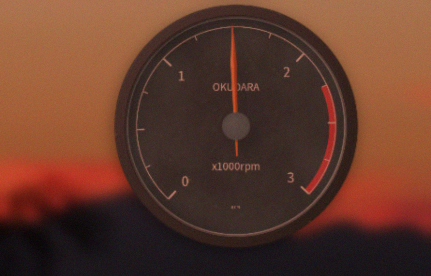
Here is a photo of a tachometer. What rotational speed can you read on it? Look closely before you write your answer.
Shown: 1500 rpm
